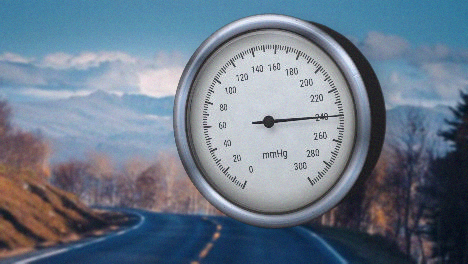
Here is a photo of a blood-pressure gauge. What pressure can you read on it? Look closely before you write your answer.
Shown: 240 mmHg
